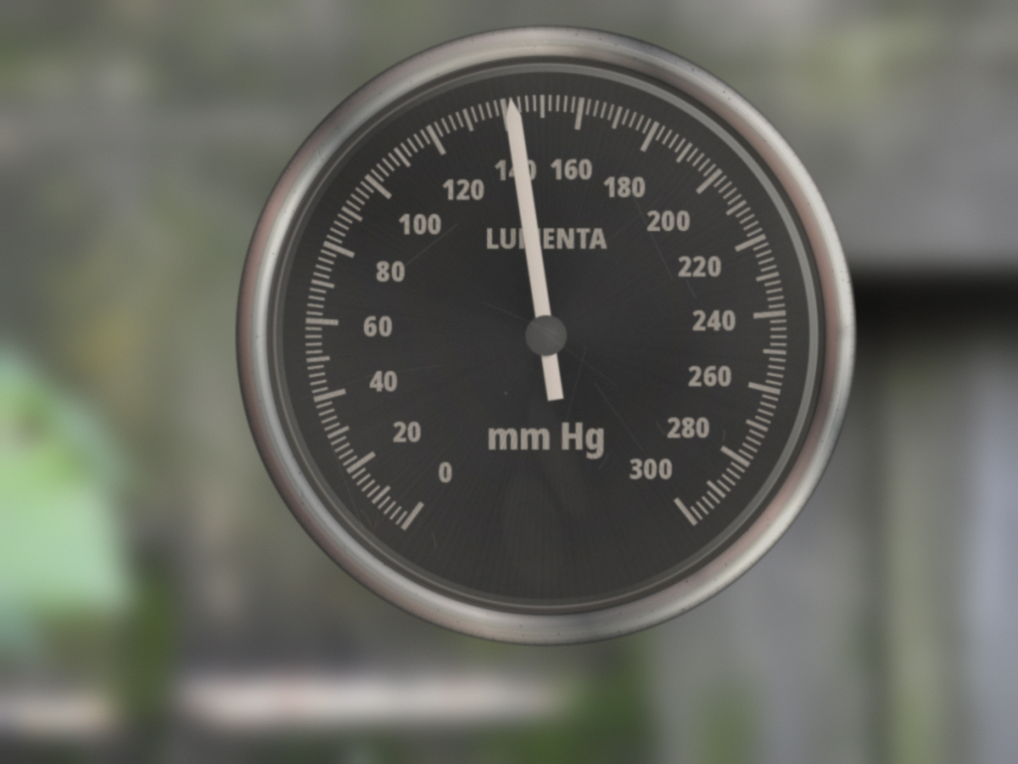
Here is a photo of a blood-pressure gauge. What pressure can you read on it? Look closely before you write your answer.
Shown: 142 mmHg
